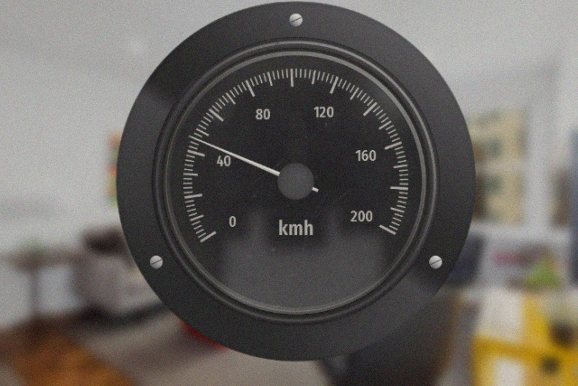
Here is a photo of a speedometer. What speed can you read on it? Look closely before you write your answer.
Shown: 46 km/h
